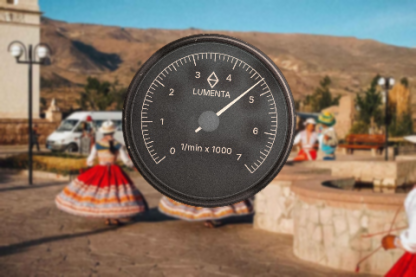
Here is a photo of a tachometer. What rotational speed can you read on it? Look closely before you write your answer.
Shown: 4700 rpm
